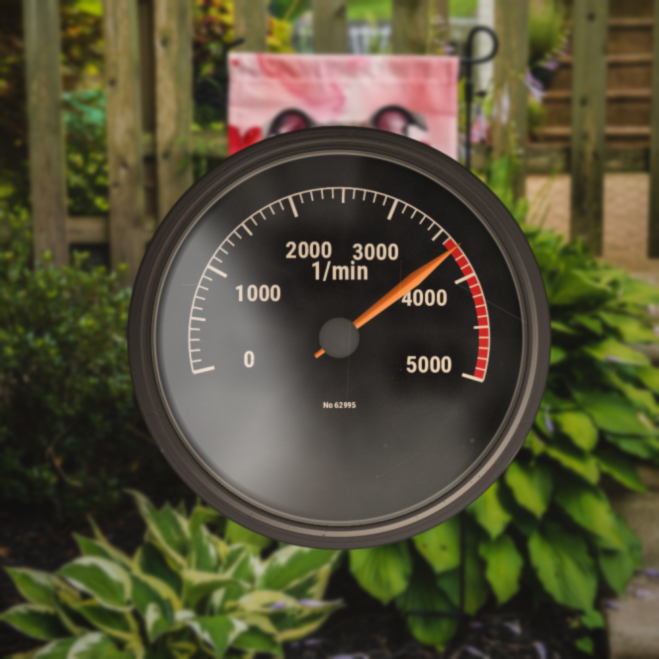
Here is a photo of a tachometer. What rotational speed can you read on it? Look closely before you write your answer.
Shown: 3700 rpm
